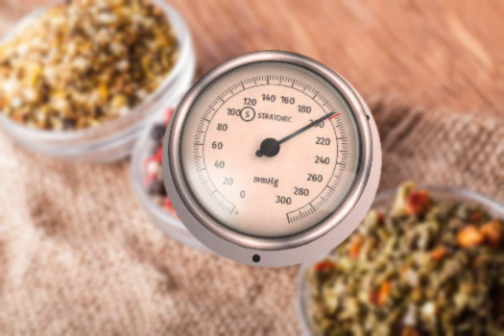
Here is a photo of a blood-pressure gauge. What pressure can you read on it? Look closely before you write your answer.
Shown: 200 mmHg
